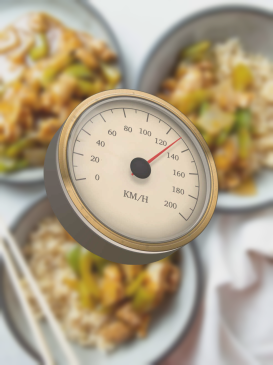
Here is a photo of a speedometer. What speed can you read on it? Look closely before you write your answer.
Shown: 130 km/h
